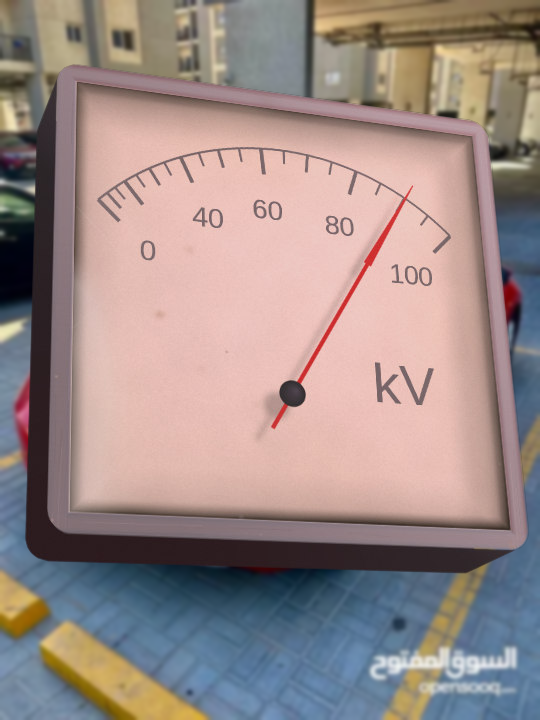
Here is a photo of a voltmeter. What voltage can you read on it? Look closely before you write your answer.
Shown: 90 kV
